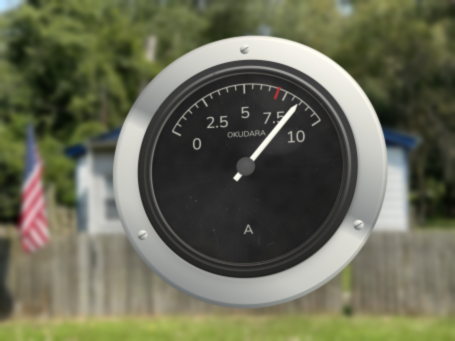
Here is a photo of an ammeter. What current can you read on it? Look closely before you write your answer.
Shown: 8.5 A
